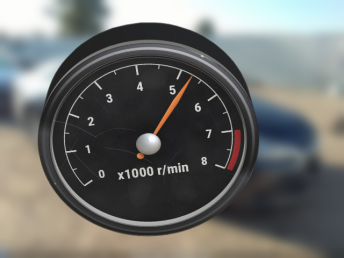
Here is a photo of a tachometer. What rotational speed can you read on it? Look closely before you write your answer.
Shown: 5250 rpm
